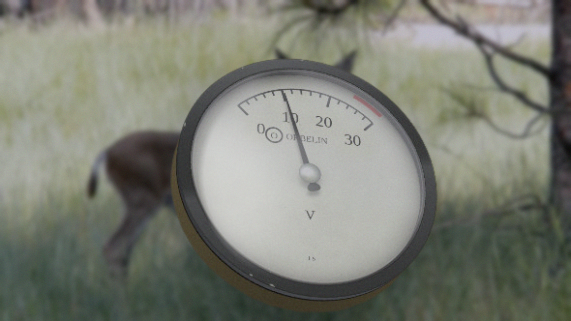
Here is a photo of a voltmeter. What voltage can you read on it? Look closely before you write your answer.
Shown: 10 V
